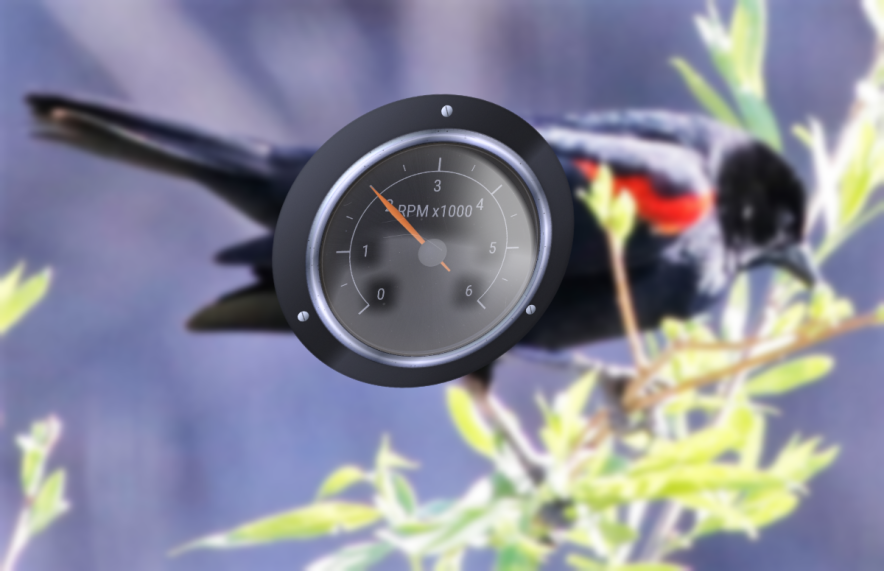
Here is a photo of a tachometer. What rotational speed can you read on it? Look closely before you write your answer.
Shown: 2000 rpm
